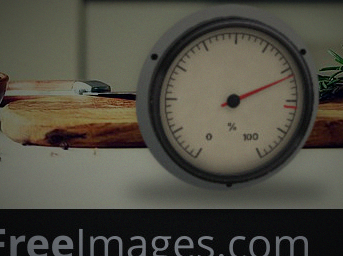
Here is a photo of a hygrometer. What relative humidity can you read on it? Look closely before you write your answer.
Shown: 72 %
